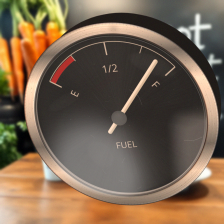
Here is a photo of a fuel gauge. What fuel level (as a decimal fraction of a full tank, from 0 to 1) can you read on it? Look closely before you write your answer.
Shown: 0.875
